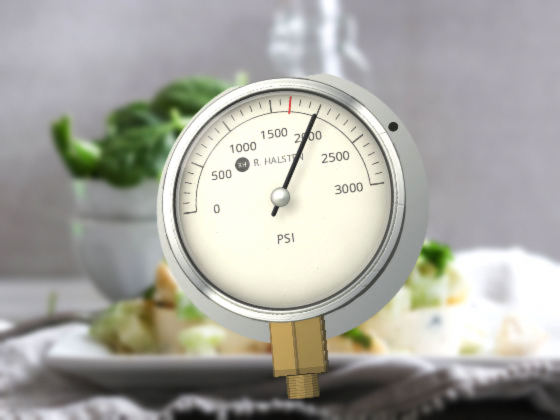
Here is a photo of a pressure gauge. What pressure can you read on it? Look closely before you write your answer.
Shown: 2000 psi
